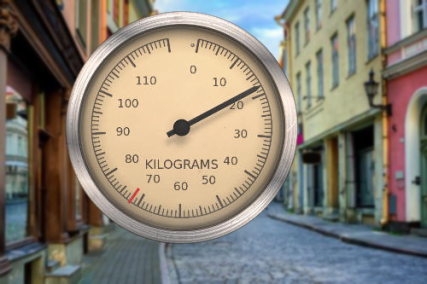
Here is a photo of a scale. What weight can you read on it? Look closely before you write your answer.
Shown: 18 kg
